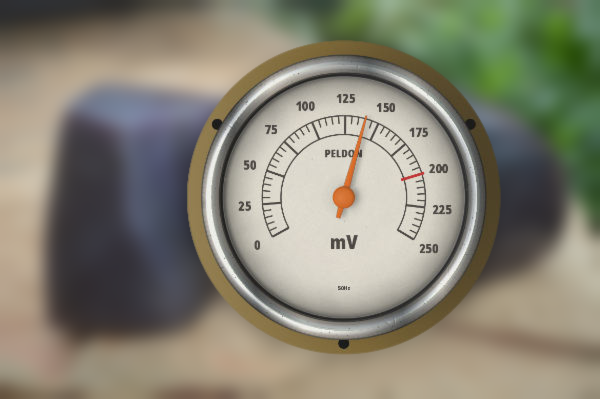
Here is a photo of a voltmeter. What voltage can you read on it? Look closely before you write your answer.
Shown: 140 mV
